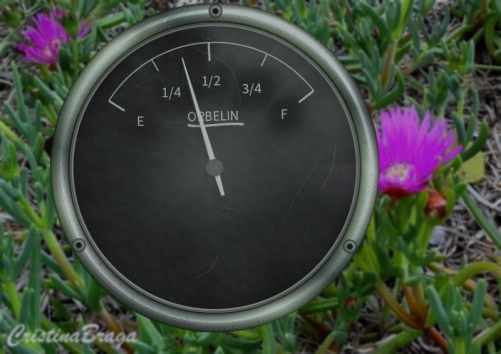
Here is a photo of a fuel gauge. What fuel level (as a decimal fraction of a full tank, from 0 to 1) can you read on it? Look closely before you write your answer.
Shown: 0.375
